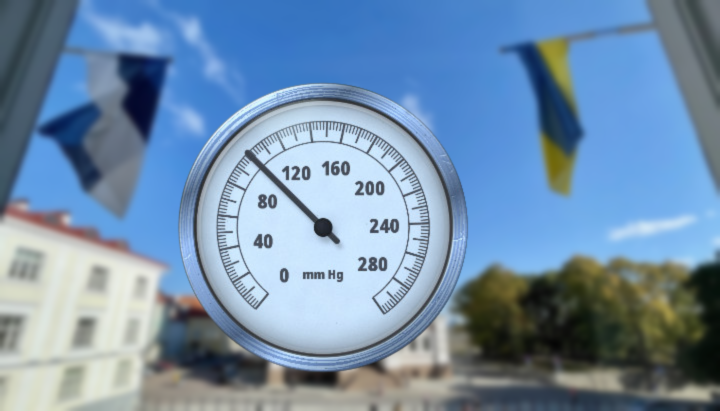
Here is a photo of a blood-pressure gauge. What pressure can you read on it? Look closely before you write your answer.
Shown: 100 mmHg
